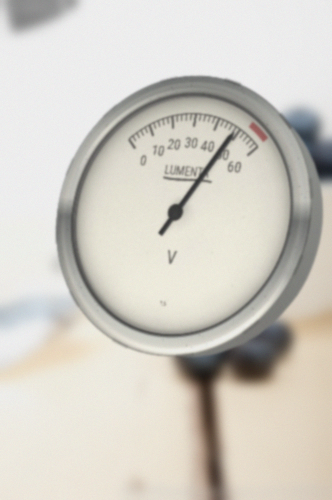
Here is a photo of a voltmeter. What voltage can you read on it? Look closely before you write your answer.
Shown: 50 V
